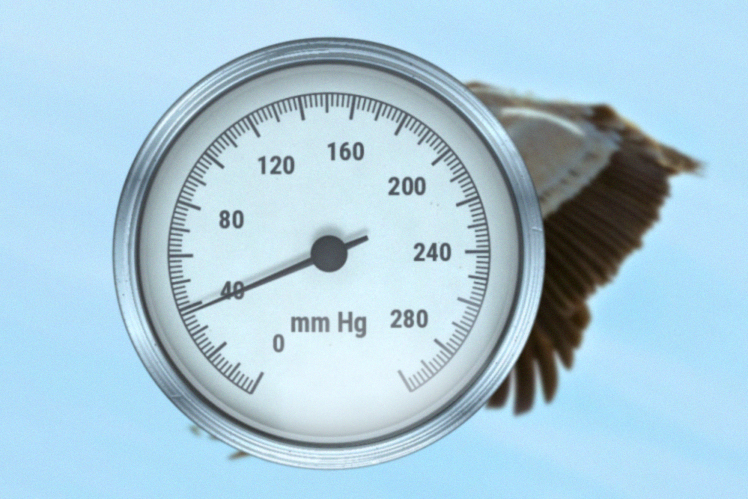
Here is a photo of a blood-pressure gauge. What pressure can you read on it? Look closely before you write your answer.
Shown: 38 mmHg
